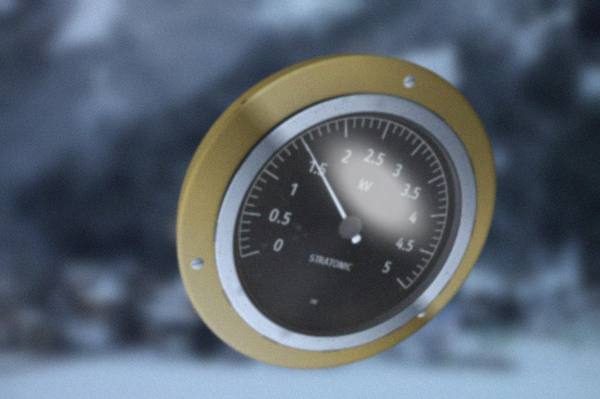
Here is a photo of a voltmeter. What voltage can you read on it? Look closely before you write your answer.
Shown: 1.5 kV
